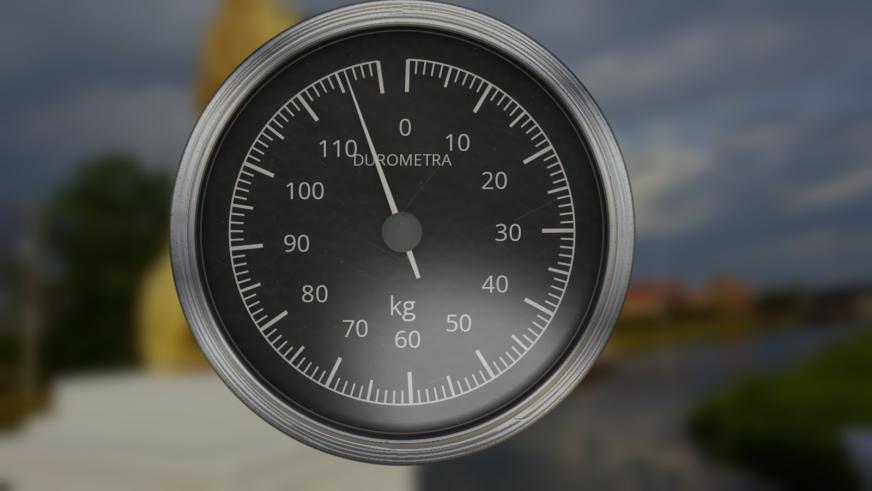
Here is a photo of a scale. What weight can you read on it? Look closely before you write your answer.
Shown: 116 kg
